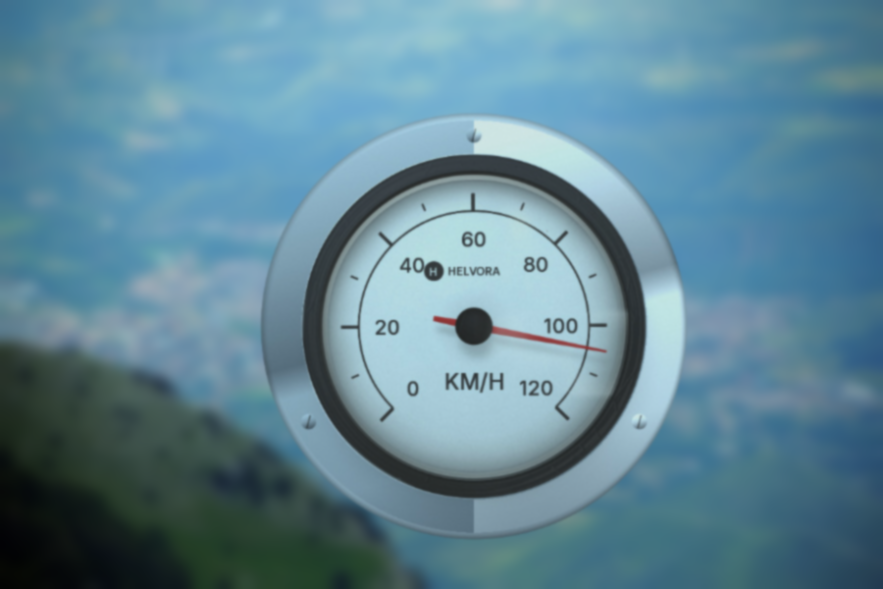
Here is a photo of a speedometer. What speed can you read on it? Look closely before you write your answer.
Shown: 105 km/h
